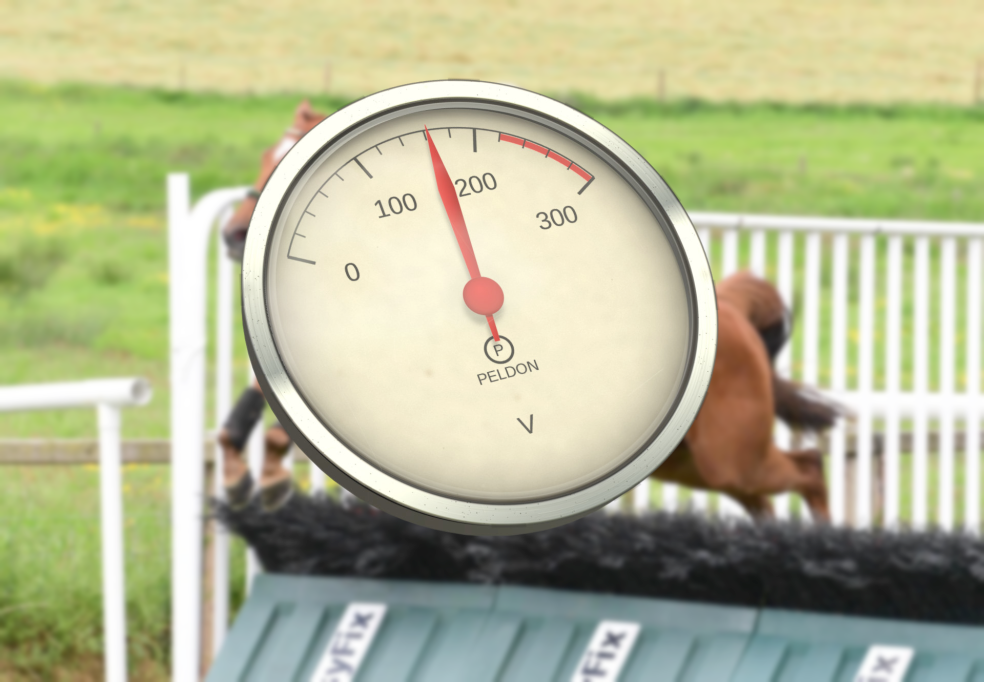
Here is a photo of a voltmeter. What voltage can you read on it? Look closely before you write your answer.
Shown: 160 V
